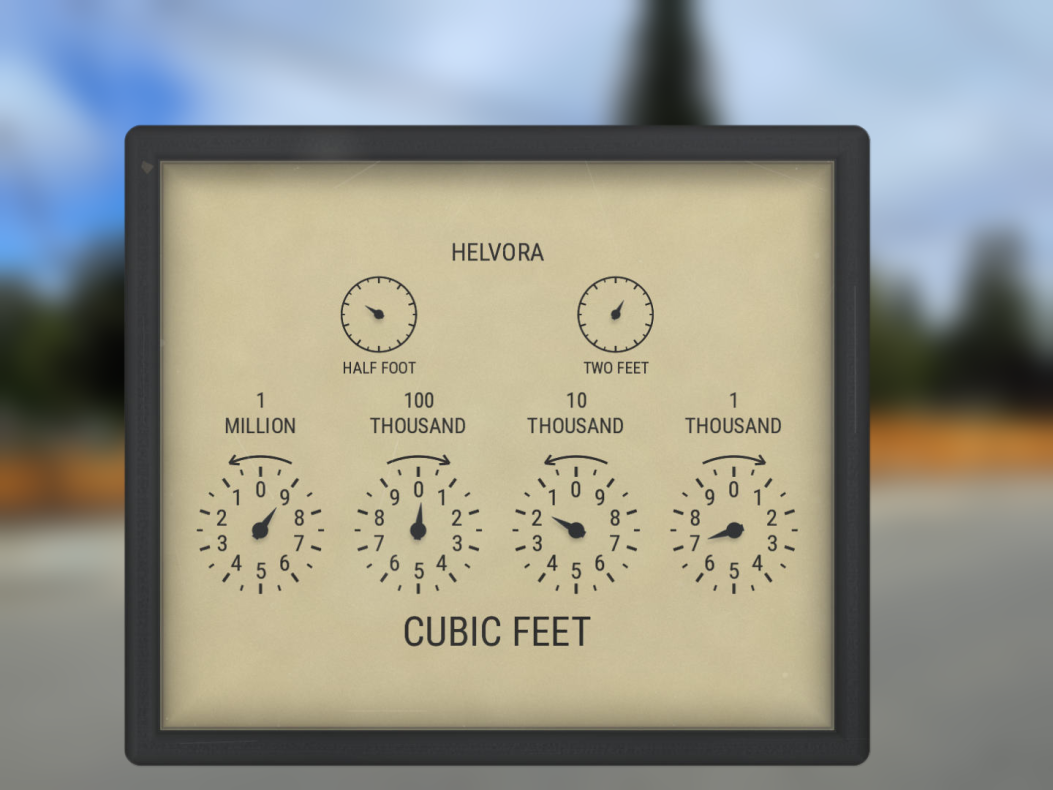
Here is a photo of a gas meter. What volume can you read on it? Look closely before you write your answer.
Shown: 901700 ft³
